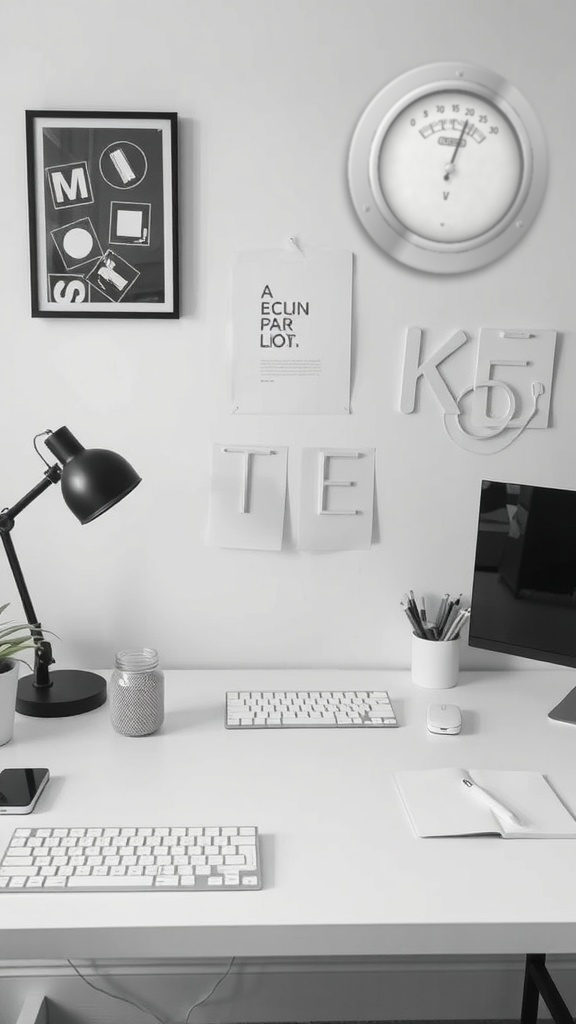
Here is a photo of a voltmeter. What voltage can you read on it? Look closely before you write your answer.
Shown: 20 V
